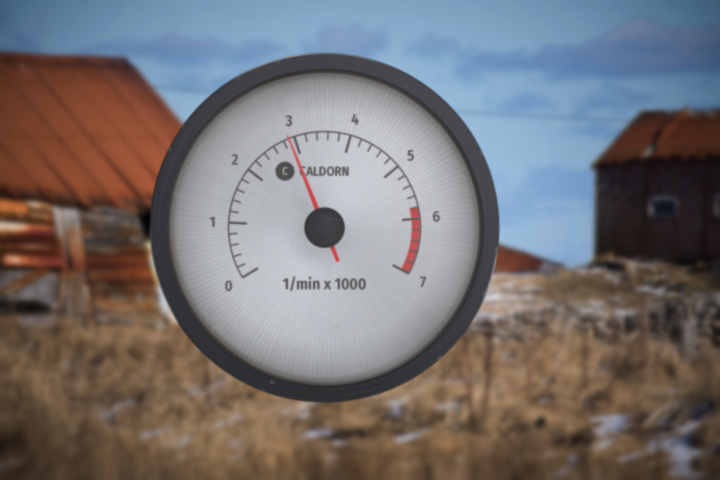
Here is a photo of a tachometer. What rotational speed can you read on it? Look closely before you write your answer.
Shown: 2900 rpm
